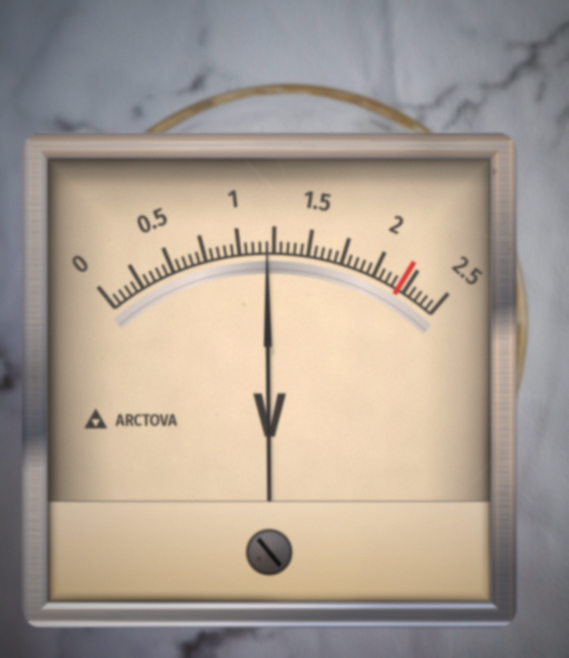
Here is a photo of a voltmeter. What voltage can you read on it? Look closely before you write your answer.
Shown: 1.2 V
